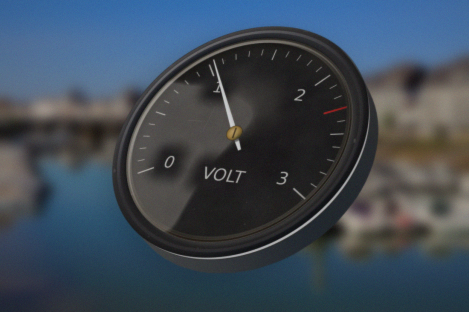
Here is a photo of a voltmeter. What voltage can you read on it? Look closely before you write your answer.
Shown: 1.05 V
